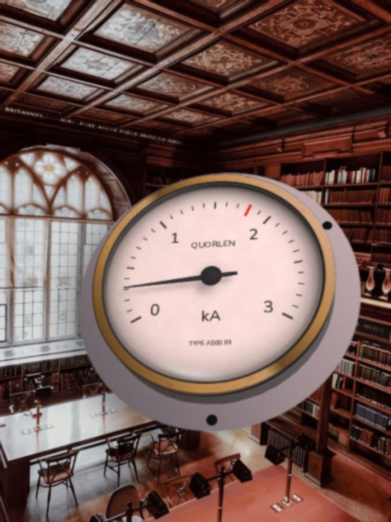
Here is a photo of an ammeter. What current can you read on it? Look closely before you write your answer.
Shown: 0.3 kA
